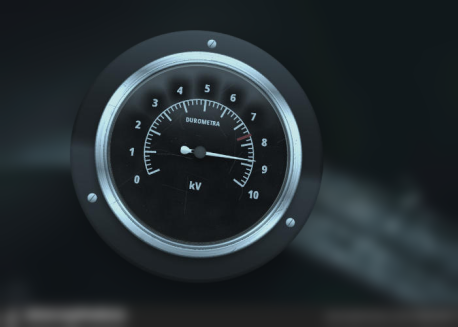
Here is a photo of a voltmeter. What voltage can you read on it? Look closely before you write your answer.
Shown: 8.8 kV
